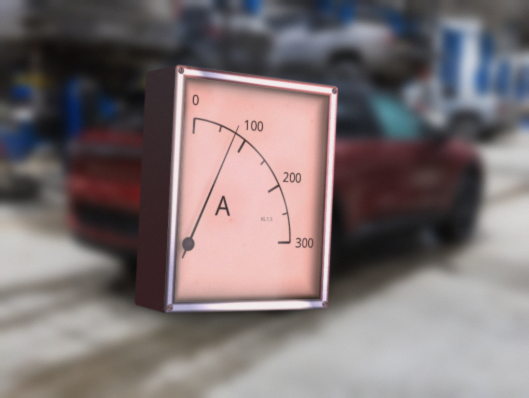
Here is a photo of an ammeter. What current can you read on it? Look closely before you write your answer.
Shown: 75 A
